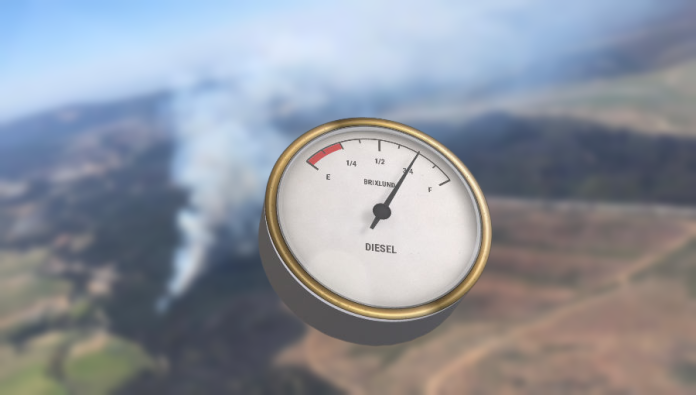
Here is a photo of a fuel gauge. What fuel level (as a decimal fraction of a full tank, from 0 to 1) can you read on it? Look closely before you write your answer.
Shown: 0.75
